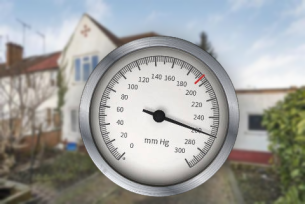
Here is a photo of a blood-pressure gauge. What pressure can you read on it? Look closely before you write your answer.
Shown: 260 mmHg
